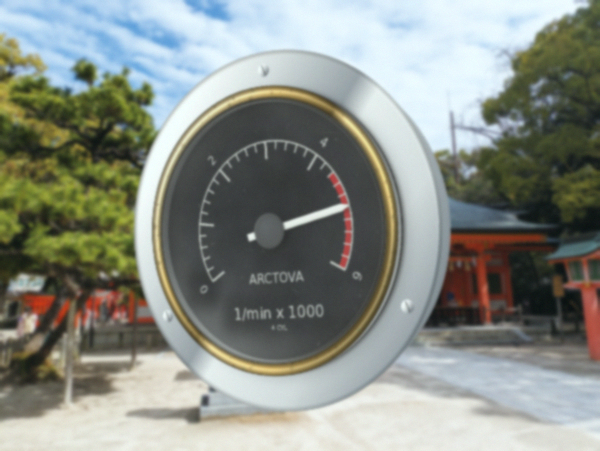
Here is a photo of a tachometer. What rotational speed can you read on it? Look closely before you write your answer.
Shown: 5000 rpm
